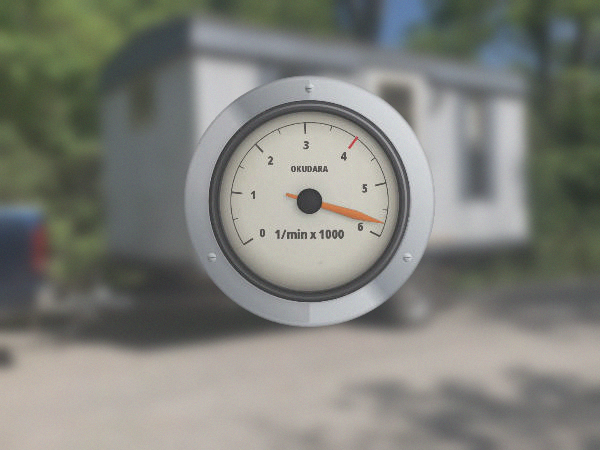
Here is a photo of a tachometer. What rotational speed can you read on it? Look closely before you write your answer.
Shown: 5750 rpm
